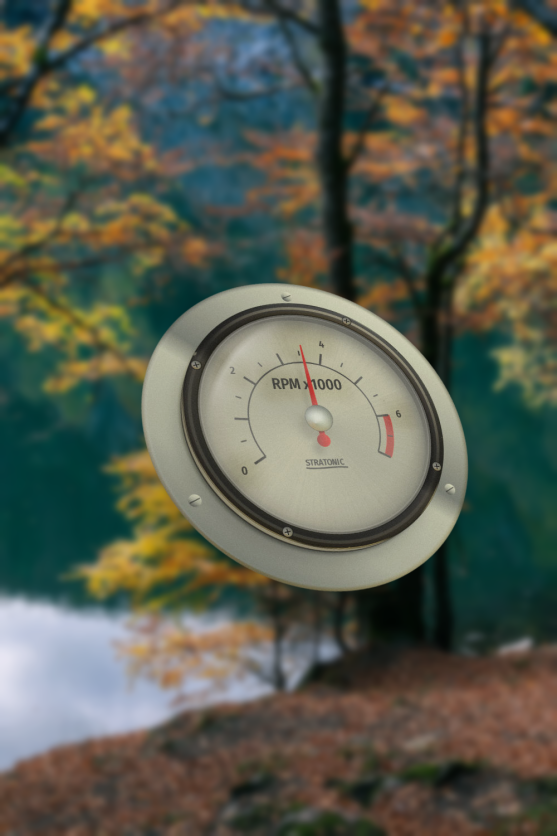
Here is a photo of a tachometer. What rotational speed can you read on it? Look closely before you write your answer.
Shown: 3500 rpm
